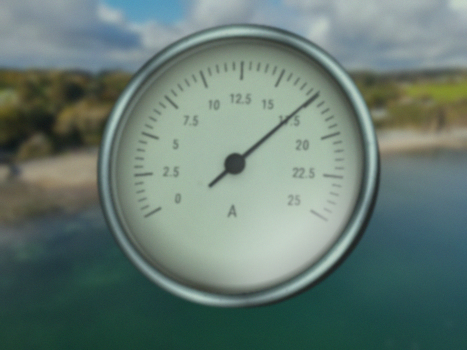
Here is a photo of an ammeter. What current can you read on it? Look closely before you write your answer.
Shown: 17.5 A
